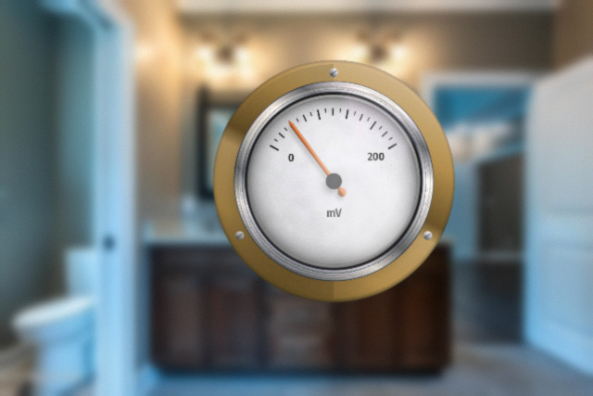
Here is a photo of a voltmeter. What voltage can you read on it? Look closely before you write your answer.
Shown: 40 mV
